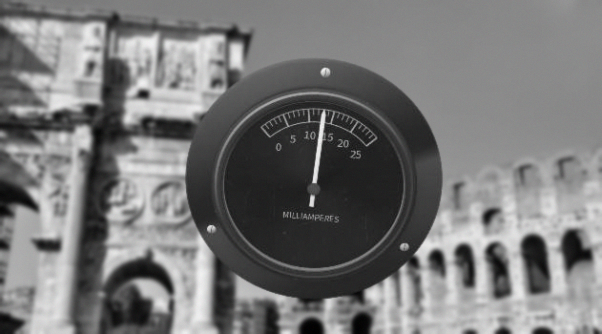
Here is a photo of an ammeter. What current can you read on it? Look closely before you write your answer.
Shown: 13 mA
